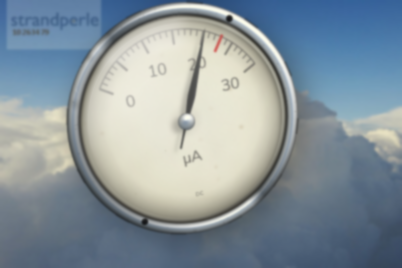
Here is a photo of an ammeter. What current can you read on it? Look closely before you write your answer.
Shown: 20 µA
